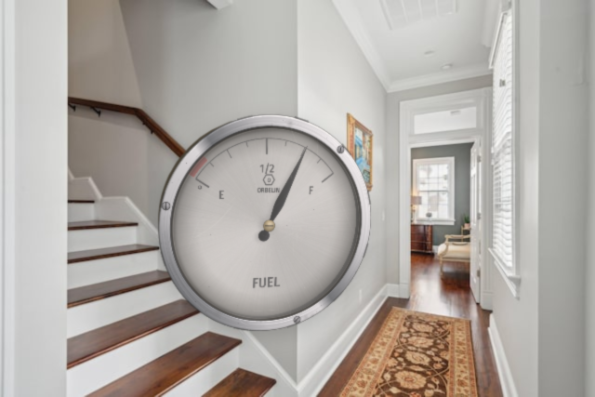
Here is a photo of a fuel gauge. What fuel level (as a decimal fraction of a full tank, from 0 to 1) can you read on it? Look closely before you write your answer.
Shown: 0.75
